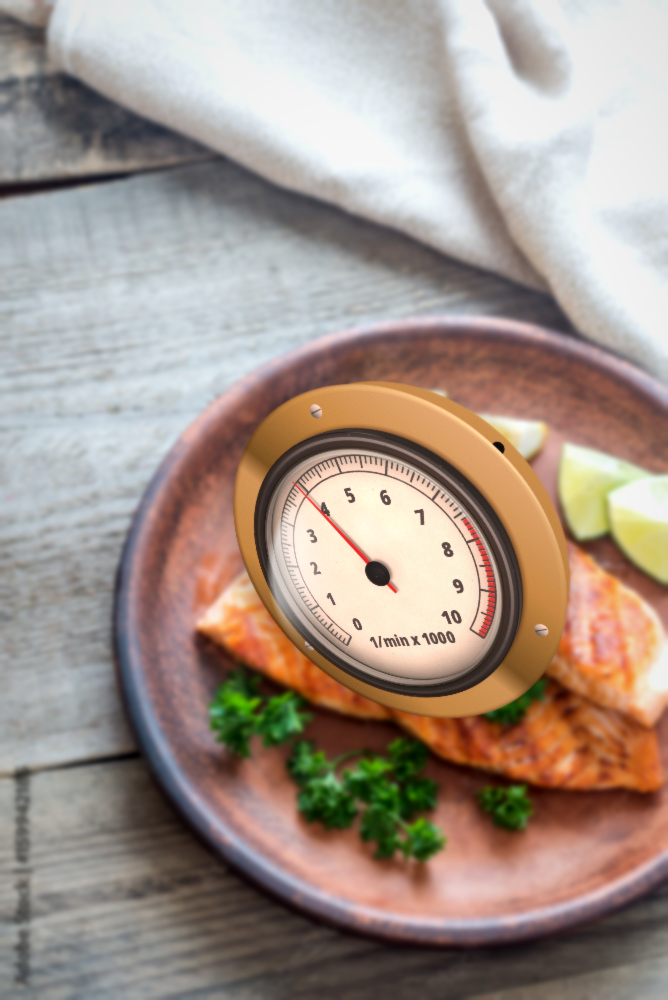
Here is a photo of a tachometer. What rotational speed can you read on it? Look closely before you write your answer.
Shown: 4000 rpm
